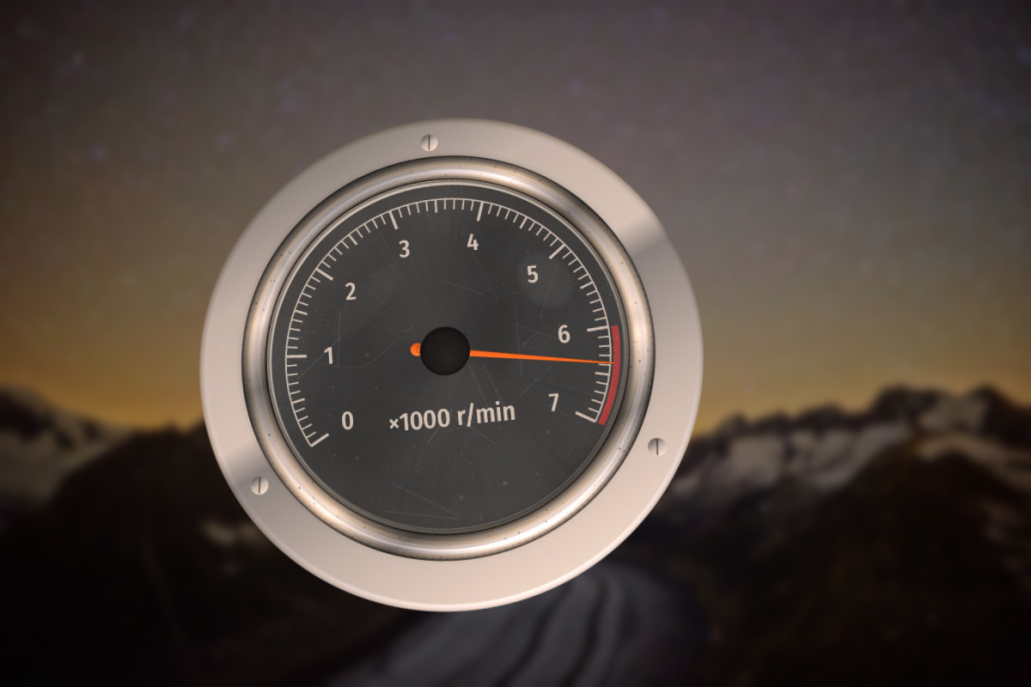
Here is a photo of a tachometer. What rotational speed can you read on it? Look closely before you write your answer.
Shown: 6400 rpm
